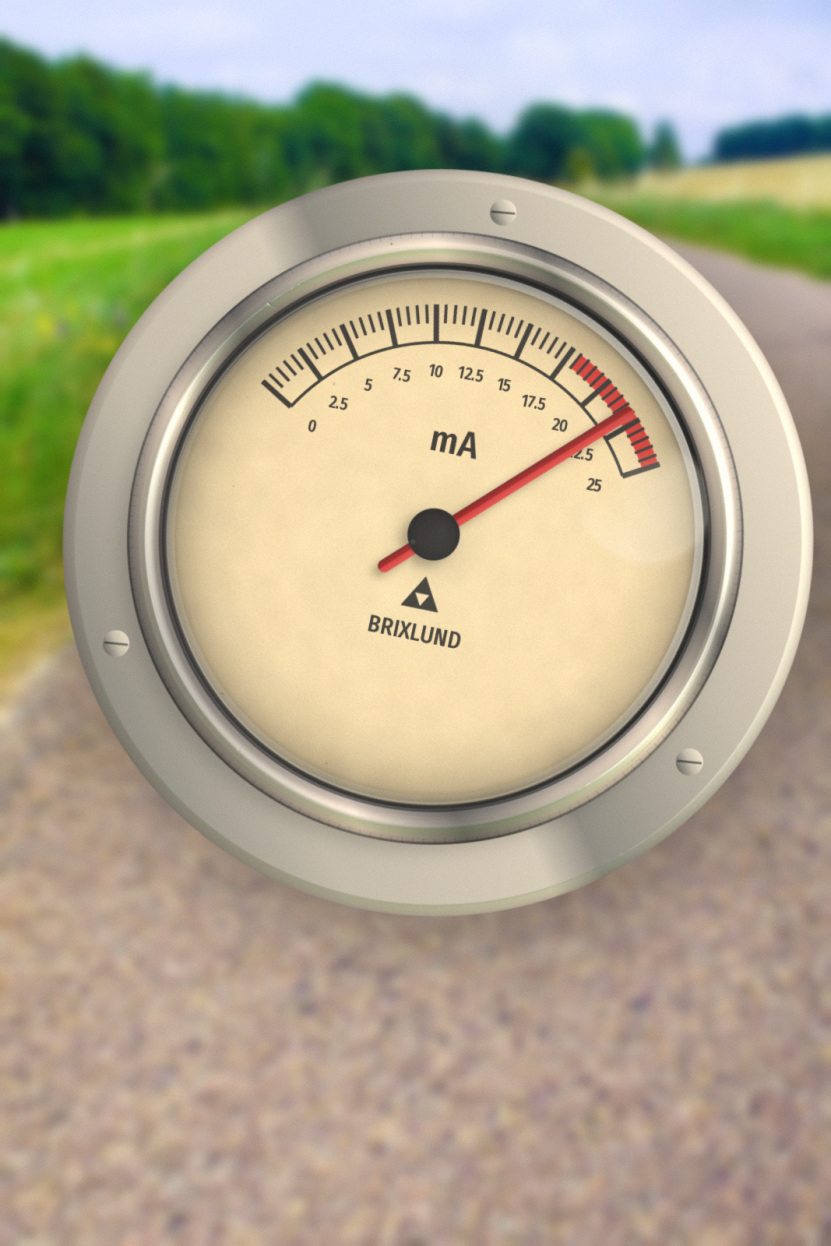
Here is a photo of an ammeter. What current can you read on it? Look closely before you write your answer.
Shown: 22 mA
